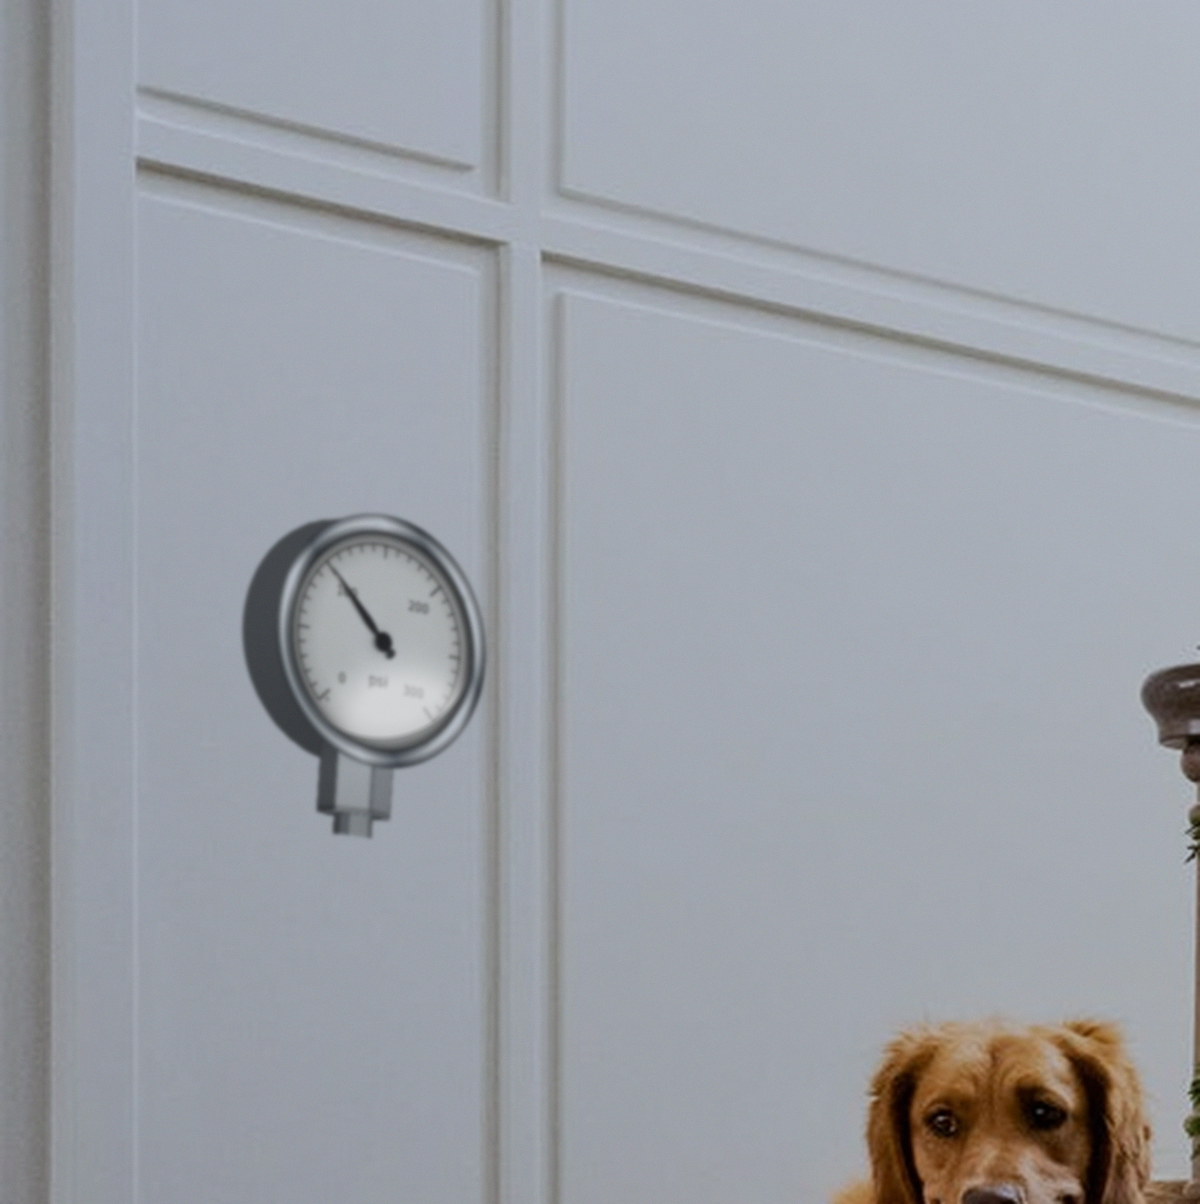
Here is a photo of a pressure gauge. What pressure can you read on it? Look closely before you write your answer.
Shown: 100 psi
